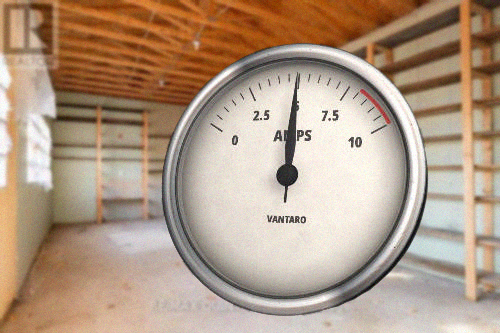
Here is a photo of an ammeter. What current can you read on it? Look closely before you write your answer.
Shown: 5 A
